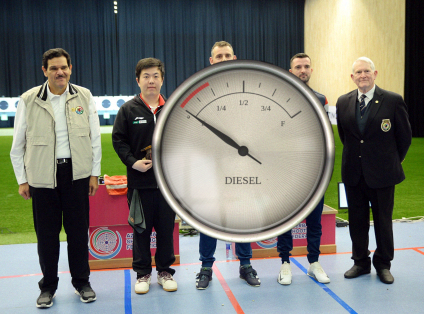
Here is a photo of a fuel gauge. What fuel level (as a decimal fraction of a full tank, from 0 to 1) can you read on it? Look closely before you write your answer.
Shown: 0
